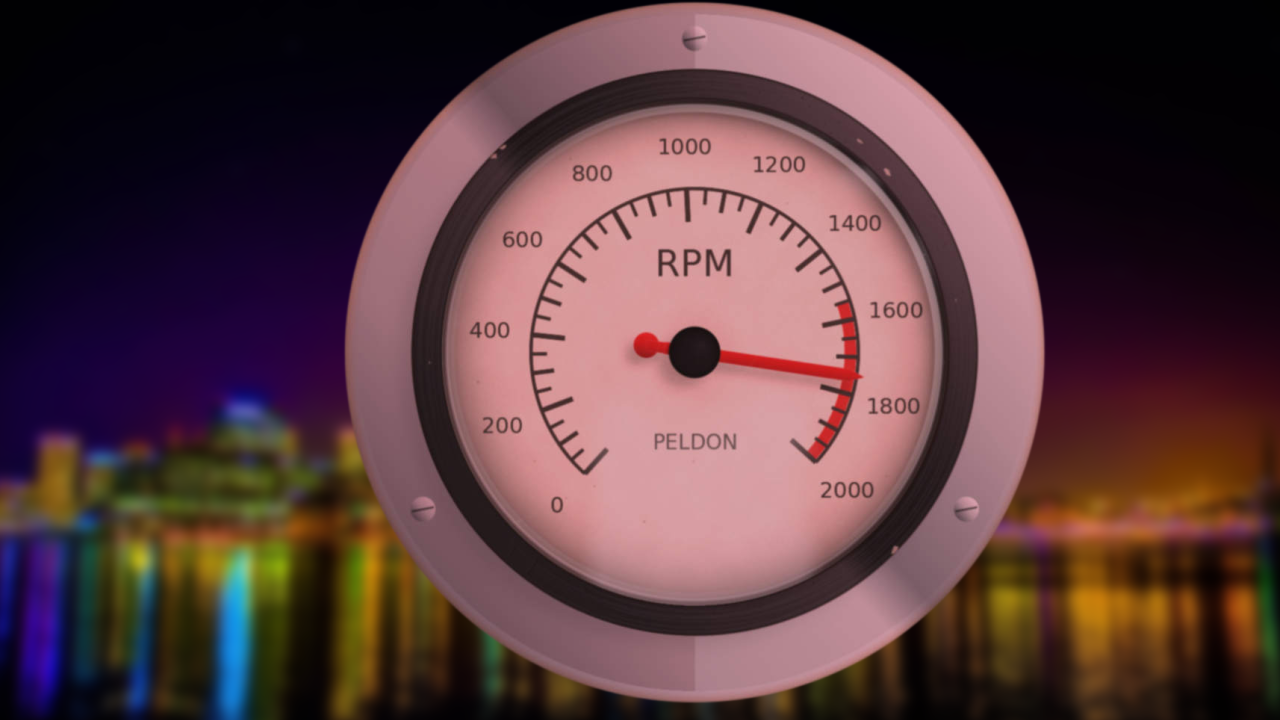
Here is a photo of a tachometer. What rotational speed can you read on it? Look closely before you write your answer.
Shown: 1750 rpm
